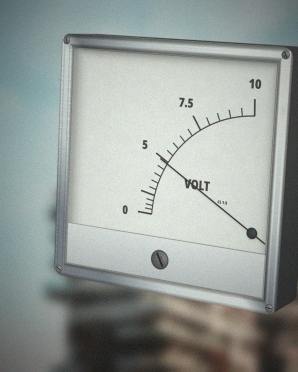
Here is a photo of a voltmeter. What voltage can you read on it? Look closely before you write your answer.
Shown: 5 V
